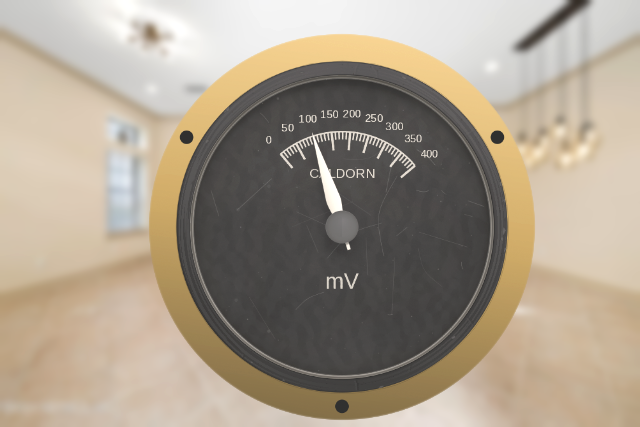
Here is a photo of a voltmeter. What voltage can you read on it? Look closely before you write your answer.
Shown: 100 mV
